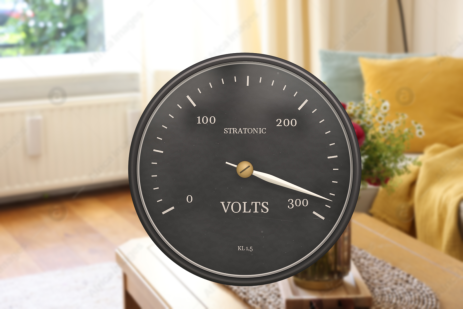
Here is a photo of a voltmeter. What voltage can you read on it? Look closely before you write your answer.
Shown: 285 V
